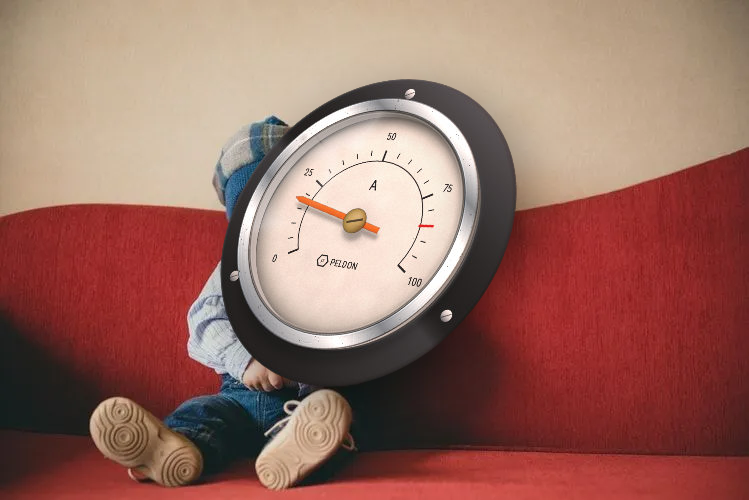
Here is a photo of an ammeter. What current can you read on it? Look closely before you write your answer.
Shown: 17.5 A
